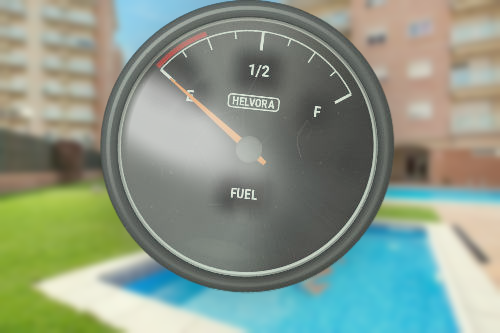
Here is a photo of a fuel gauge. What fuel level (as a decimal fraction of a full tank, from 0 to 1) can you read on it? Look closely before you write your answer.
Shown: 0
